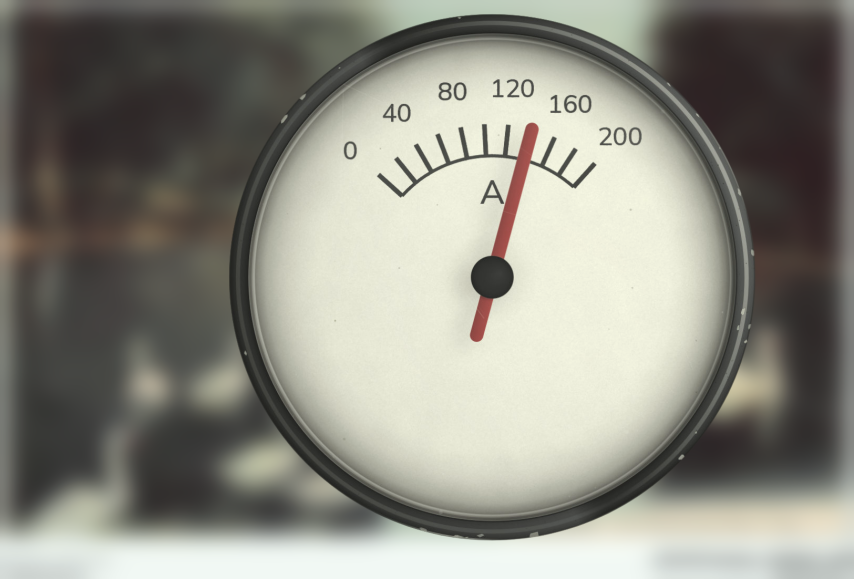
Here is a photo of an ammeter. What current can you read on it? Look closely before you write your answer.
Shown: 140 A
